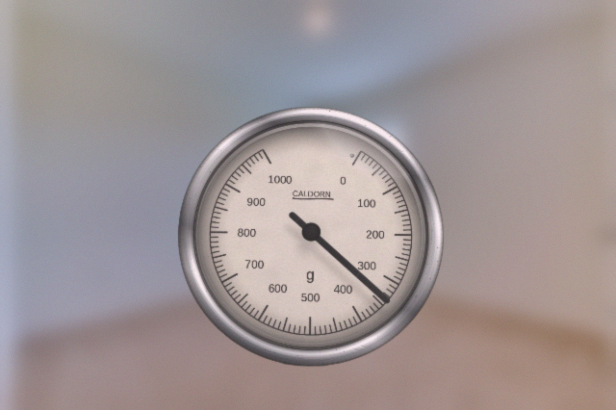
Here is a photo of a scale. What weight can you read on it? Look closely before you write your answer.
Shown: 340 g
